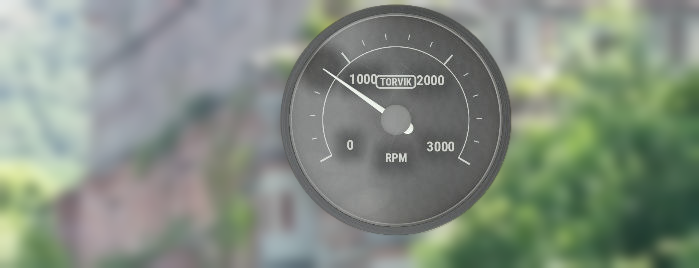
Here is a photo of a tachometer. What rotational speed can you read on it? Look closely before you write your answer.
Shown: 800 rpm
